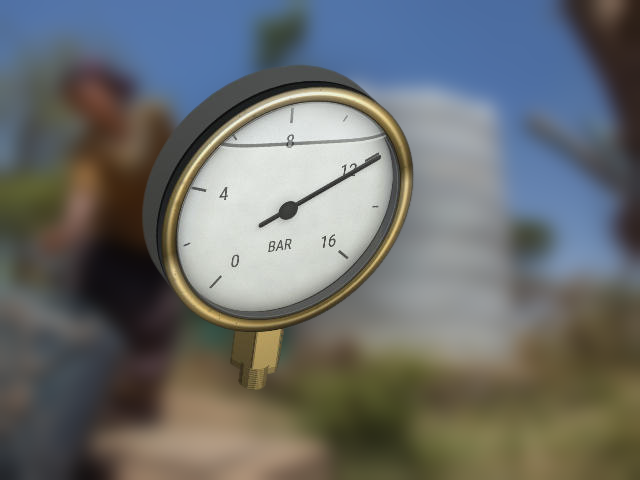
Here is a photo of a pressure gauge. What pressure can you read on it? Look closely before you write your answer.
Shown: 12 bar
